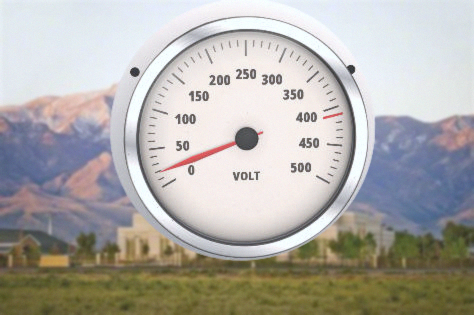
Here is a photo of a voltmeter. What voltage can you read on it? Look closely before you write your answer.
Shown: 20 V
